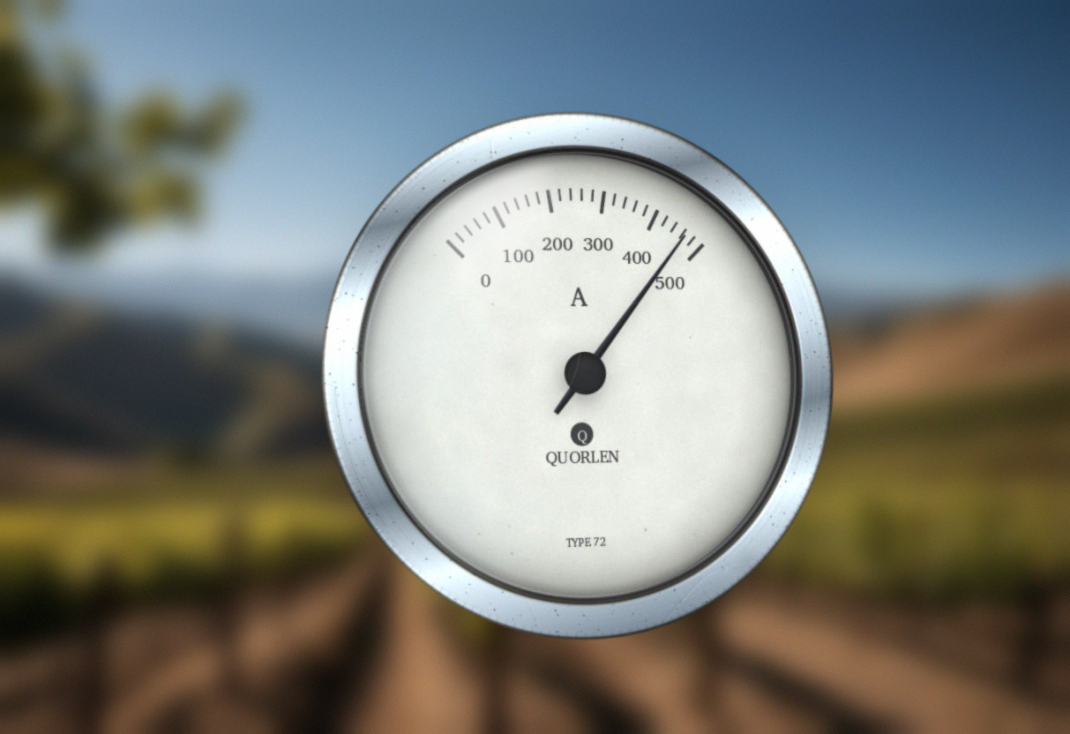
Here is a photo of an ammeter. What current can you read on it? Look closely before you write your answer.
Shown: 460 A
